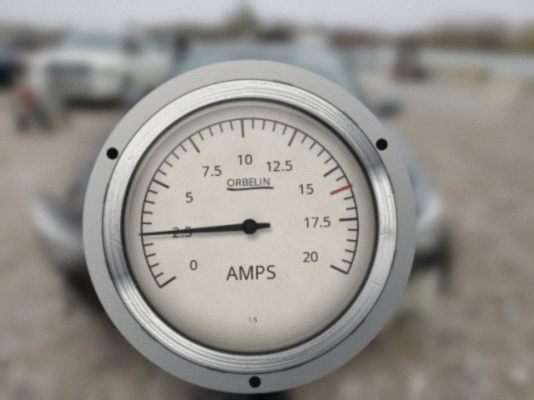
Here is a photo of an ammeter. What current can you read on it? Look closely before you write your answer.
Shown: 2.5 A
